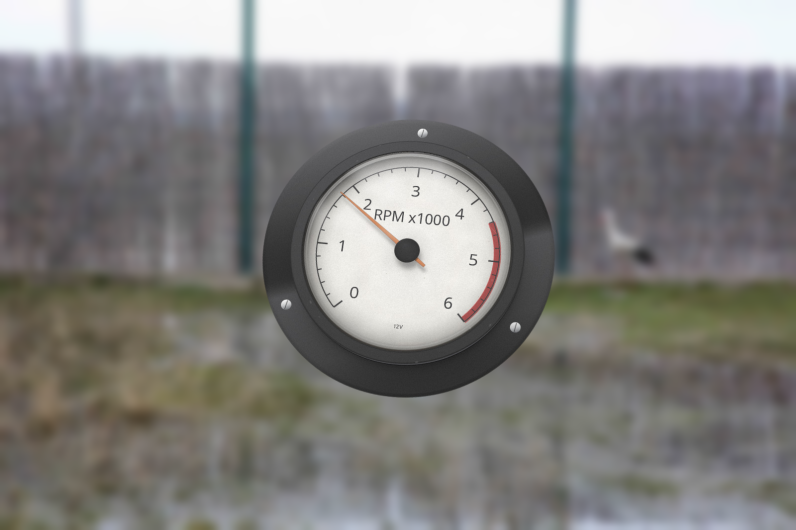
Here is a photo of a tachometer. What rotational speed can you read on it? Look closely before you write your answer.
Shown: 1800 rpm
